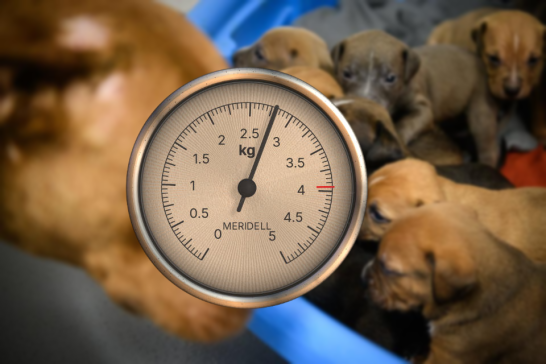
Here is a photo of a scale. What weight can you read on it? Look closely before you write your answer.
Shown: 2.8 kg
